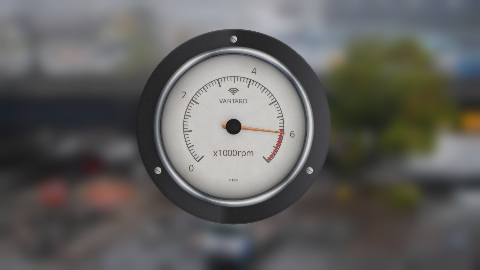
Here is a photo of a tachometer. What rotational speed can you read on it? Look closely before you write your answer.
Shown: 6000 rpm
